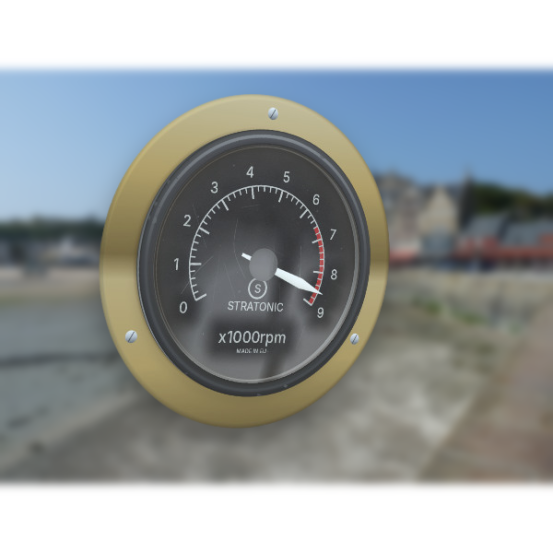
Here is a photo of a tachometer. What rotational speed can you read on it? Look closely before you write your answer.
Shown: 8600 rpm
